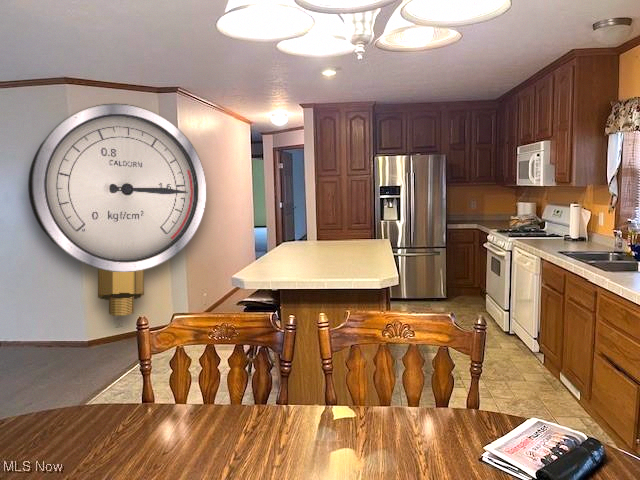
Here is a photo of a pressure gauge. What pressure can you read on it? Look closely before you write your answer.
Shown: 1.65 kg/cm²
